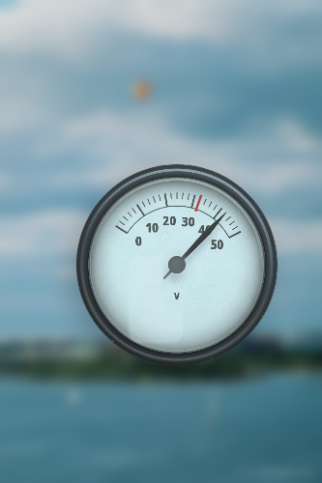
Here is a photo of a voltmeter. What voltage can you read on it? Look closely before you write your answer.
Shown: 42 V
